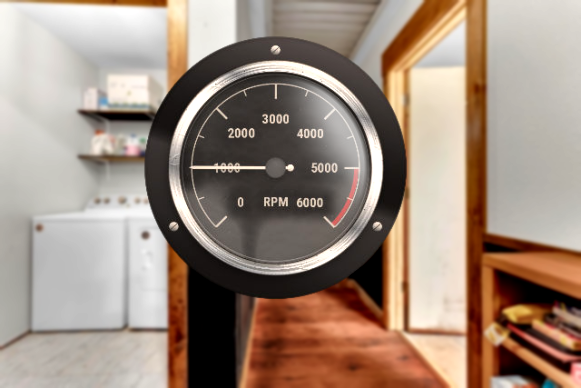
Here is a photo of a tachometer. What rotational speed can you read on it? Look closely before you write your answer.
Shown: 1000 rpm
